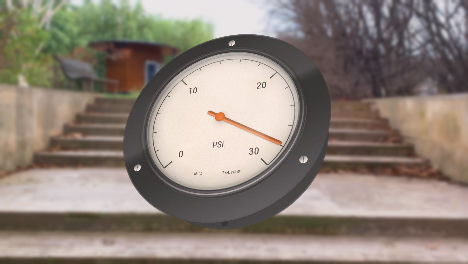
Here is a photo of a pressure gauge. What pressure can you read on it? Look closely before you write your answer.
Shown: 28 psi
